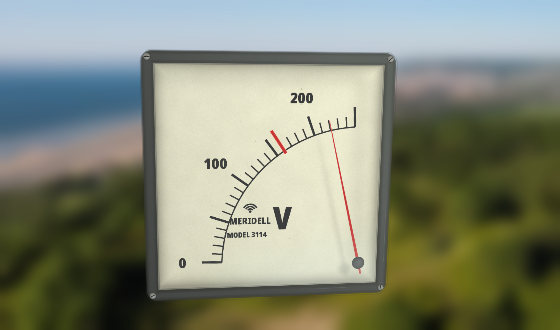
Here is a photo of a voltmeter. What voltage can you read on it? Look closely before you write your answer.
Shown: 220 V
